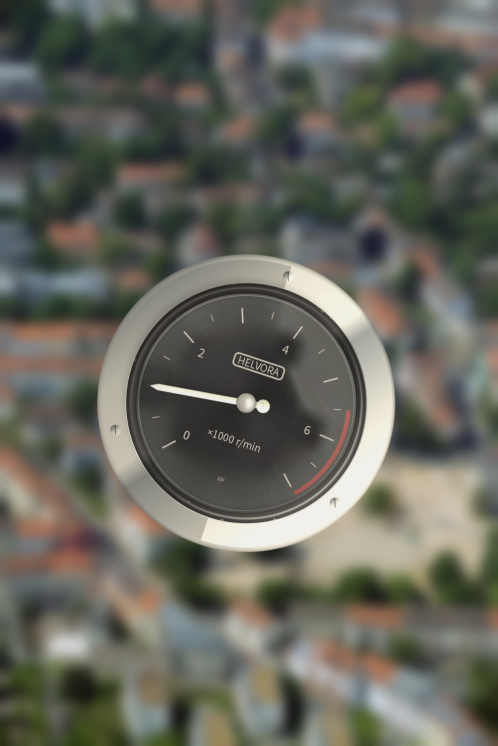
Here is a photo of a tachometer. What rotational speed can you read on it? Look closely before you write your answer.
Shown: 1000 rpm
